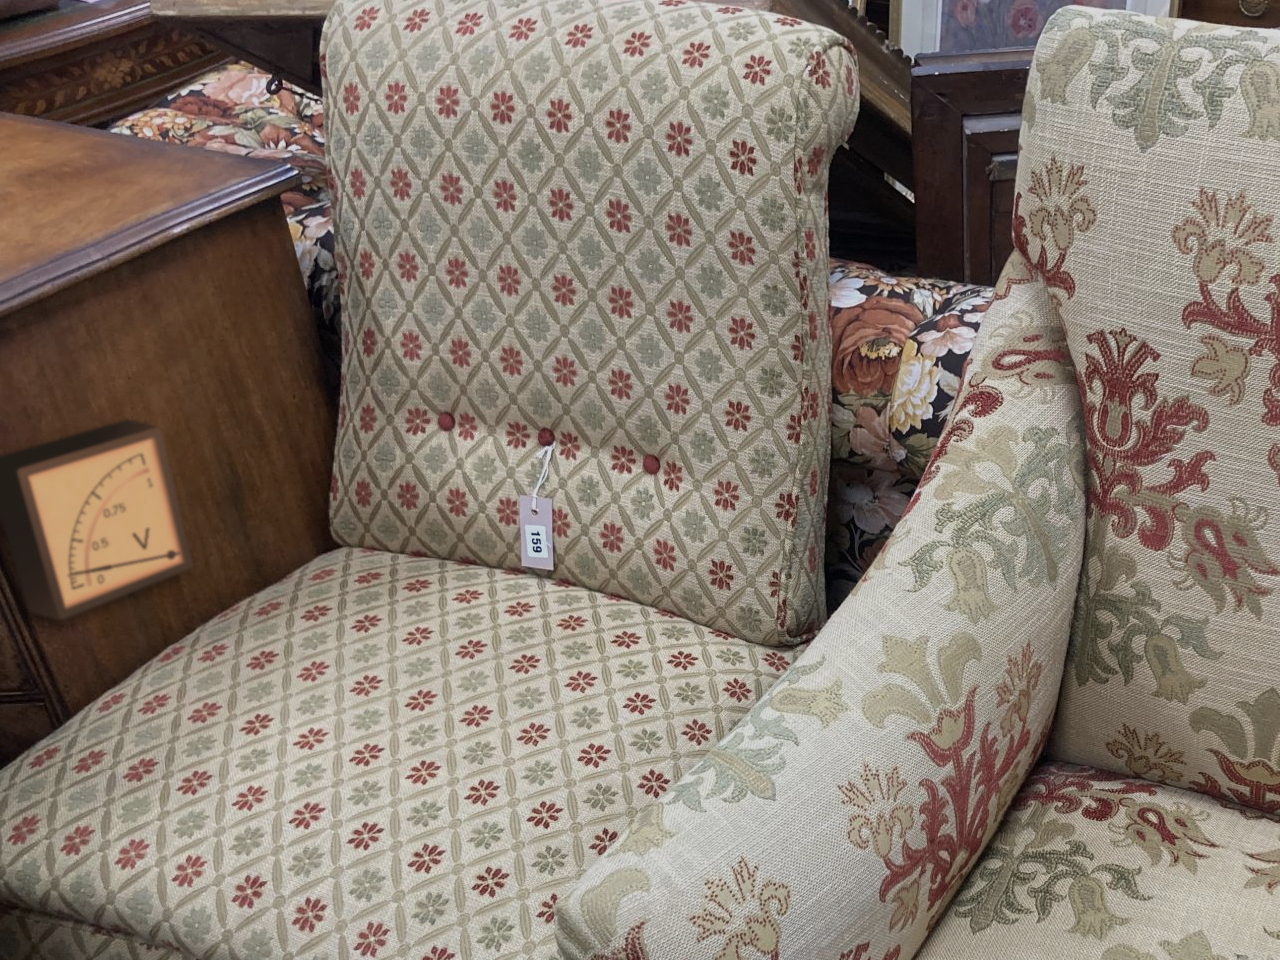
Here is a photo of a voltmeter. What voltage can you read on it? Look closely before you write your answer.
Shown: 0.25 V
